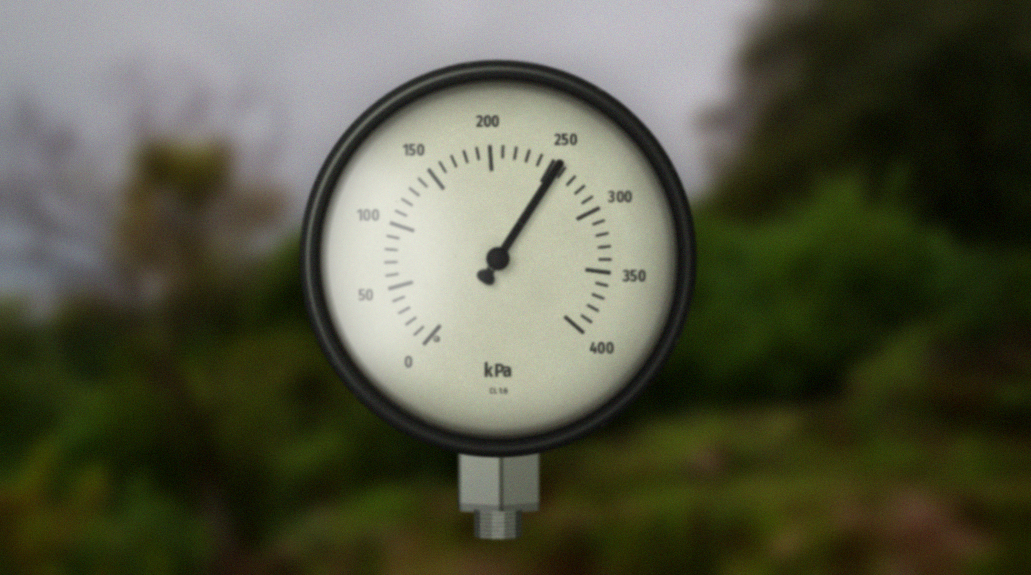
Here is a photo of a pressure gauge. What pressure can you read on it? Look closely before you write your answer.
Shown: 255 kPa
